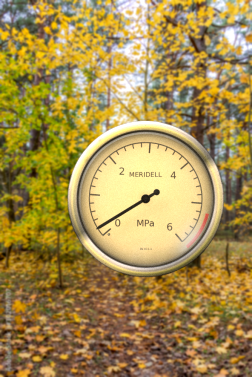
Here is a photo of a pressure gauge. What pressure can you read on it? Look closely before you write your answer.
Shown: 0.2 MPa
